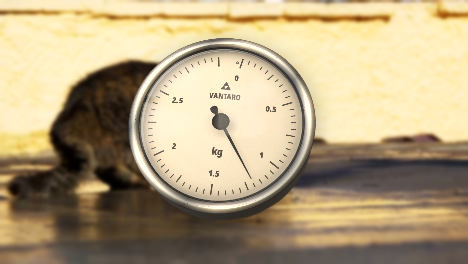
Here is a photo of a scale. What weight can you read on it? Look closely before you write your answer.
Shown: 1.2 kg
